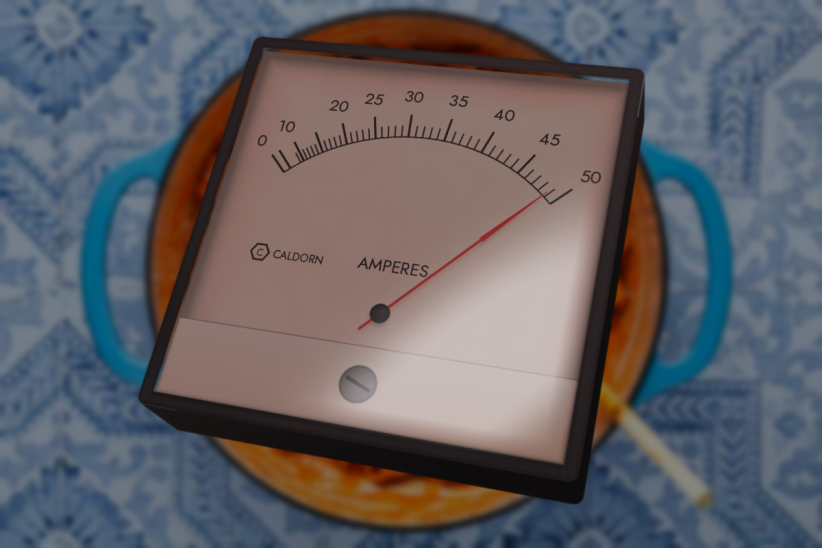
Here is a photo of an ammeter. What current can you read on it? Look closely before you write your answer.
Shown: 49 A
